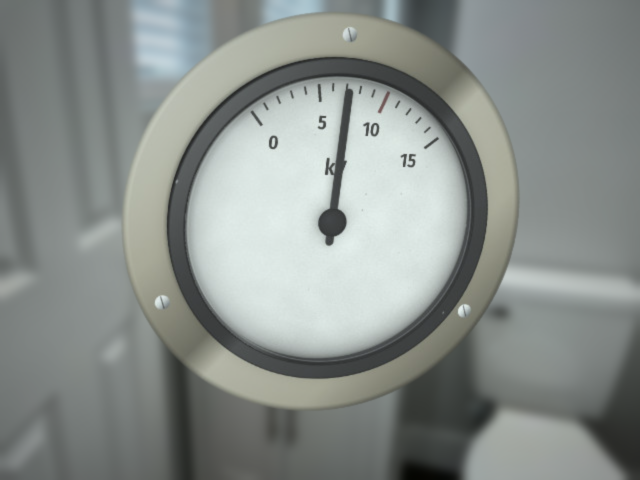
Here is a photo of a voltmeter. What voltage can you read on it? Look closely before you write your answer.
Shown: 7 kV
